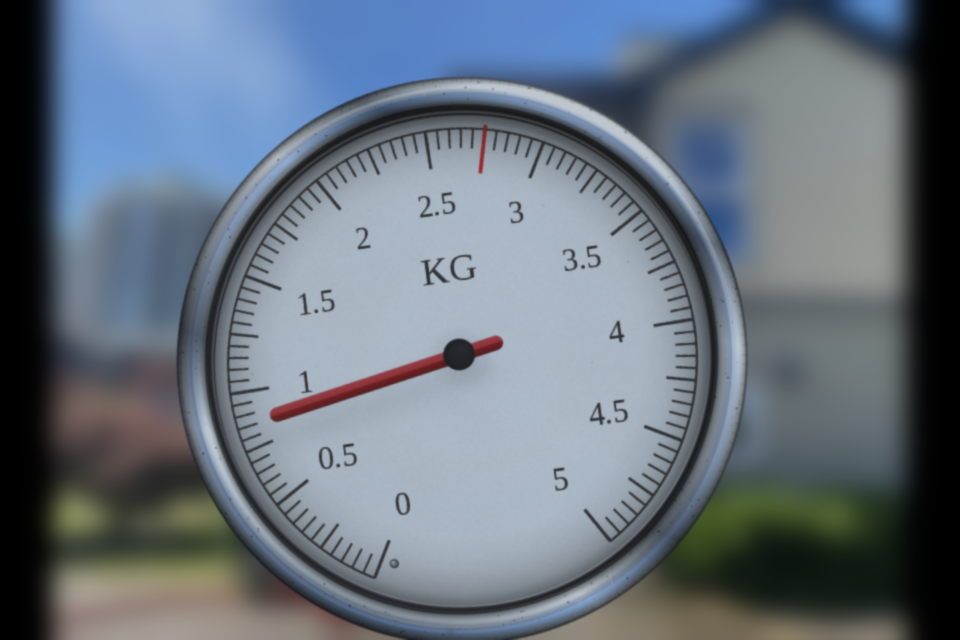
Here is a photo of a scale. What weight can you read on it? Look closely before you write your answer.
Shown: 0.85 kg
